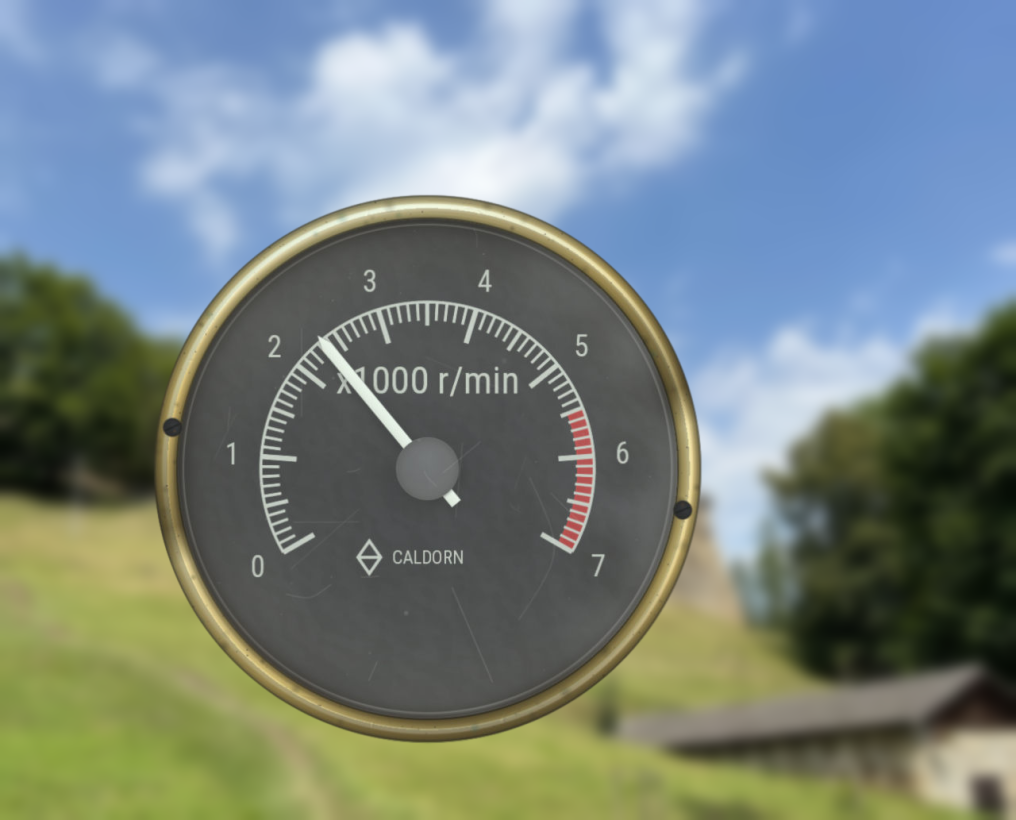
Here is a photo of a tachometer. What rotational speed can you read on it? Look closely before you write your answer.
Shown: 2350 rpm
